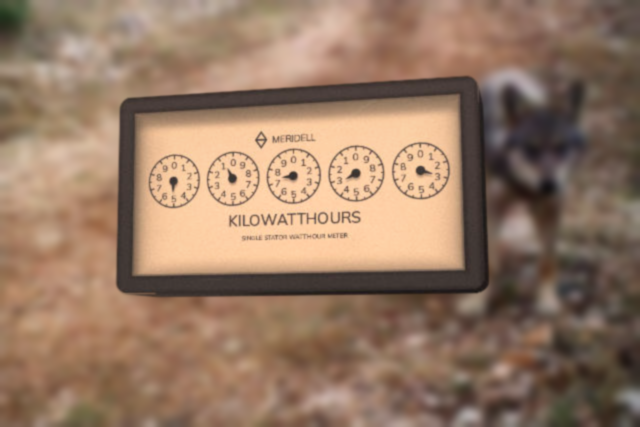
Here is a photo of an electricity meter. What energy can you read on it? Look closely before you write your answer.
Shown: 50733 kWh
